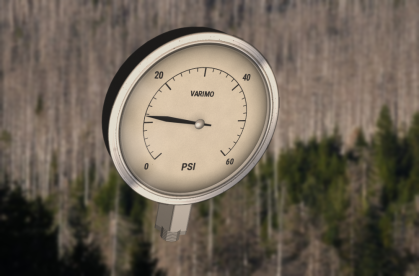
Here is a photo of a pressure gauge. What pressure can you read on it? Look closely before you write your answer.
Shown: 12 psi
